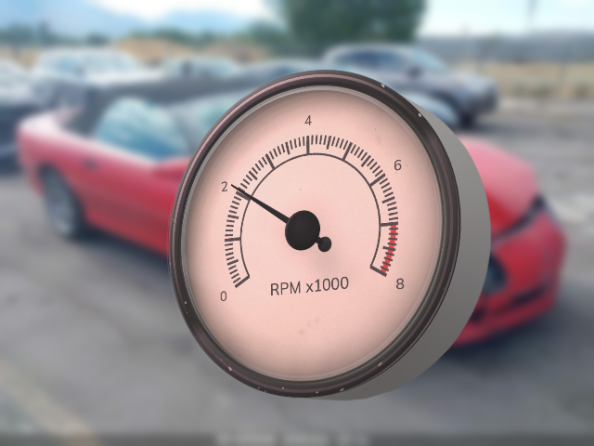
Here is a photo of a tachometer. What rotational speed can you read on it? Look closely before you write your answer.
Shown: 2100 rpm
